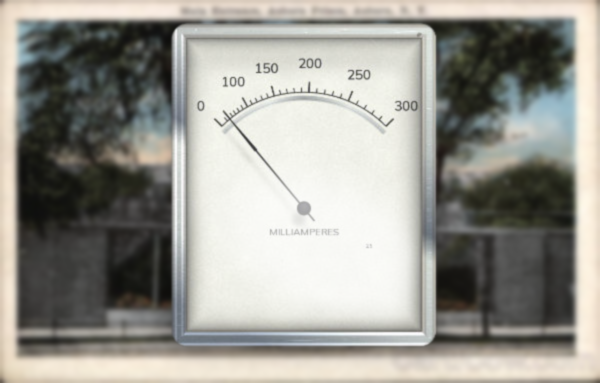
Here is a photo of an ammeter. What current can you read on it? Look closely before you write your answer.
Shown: 50 mA
